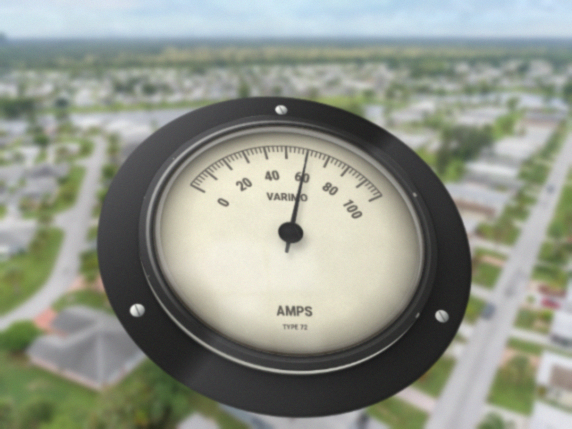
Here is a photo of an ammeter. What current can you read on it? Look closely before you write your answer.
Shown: 60 A
